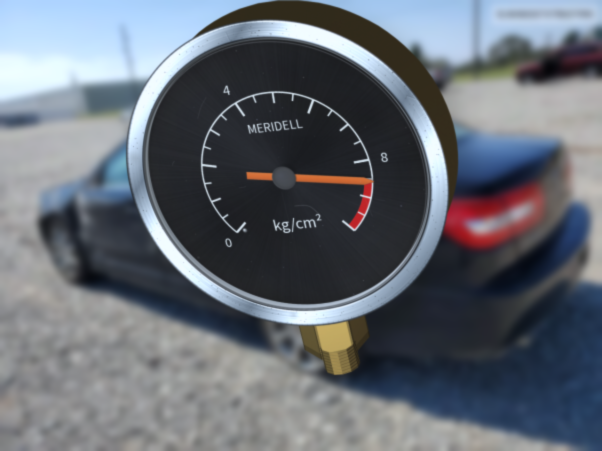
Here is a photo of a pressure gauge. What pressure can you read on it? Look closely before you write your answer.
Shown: 8.5 kg/cm²
